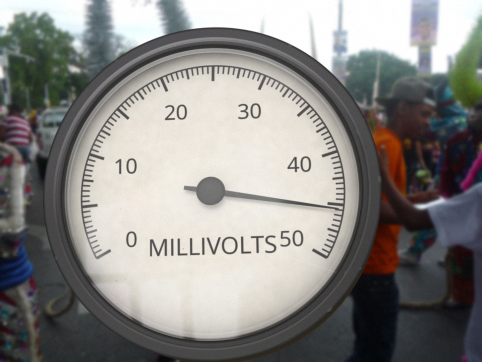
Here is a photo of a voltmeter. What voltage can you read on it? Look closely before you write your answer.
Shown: 45.5 mV
